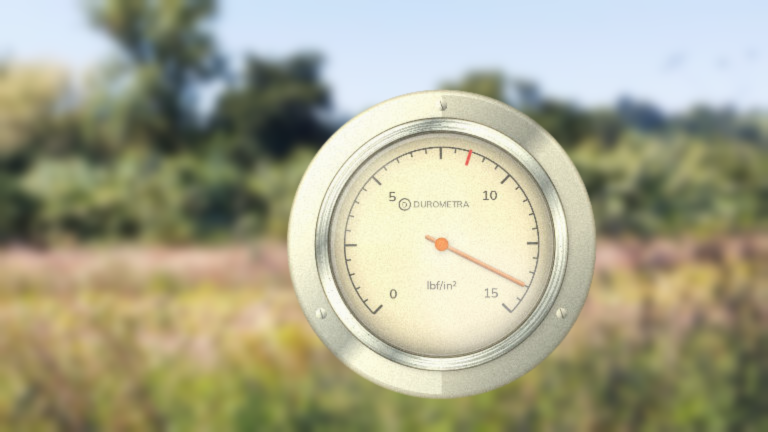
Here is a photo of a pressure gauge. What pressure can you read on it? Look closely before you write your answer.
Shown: 14 psi
